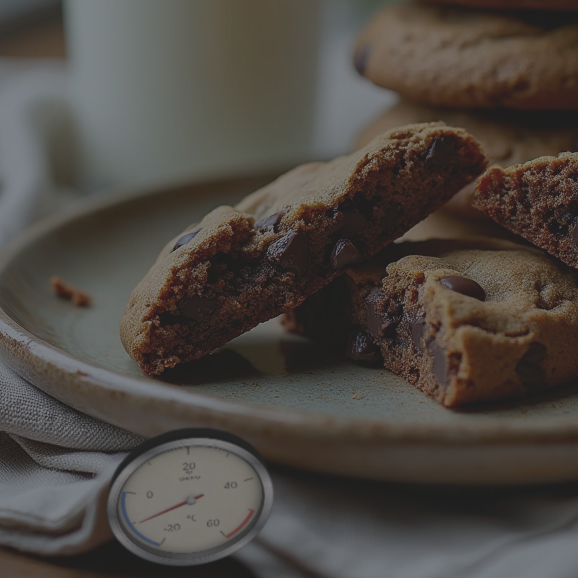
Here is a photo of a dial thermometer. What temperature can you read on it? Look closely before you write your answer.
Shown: -10 °C
